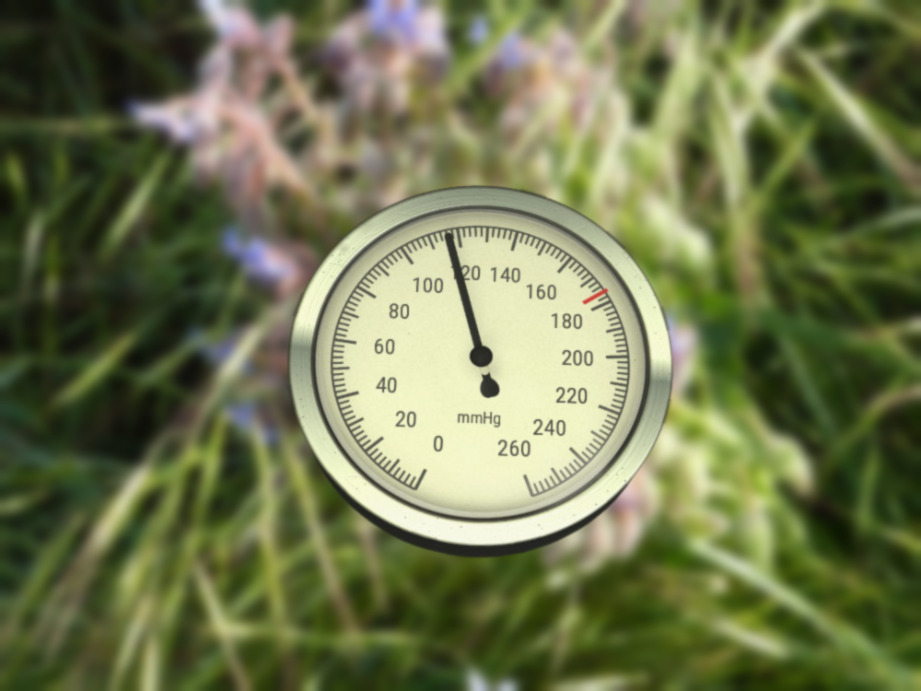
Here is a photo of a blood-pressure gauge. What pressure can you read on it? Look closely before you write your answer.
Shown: 116 mmHg
